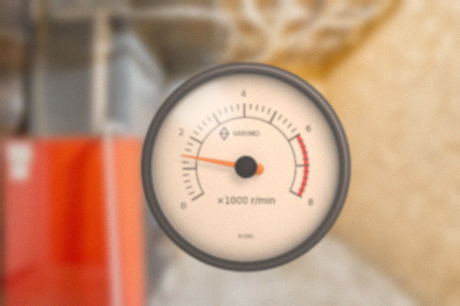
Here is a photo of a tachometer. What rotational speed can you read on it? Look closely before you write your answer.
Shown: 1400 rpm
